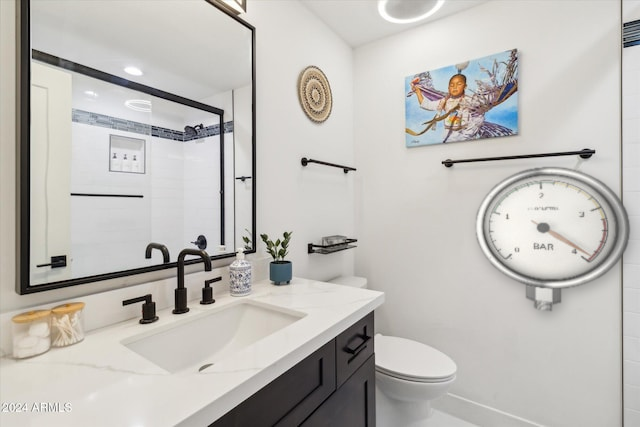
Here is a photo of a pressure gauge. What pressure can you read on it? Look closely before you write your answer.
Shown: 3.9 bar
